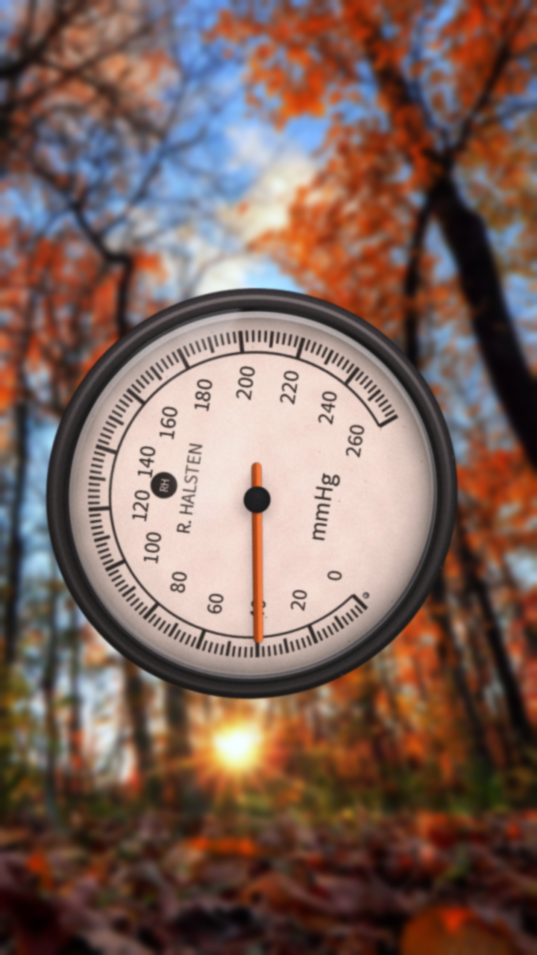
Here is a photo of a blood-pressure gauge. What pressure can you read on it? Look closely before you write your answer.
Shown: 40 mmHg
